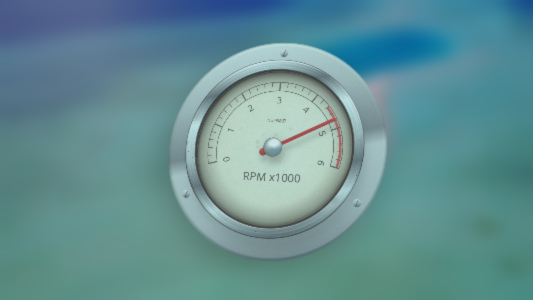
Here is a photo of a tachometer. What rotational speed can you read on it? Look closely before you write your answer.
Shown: 4800 rpm
